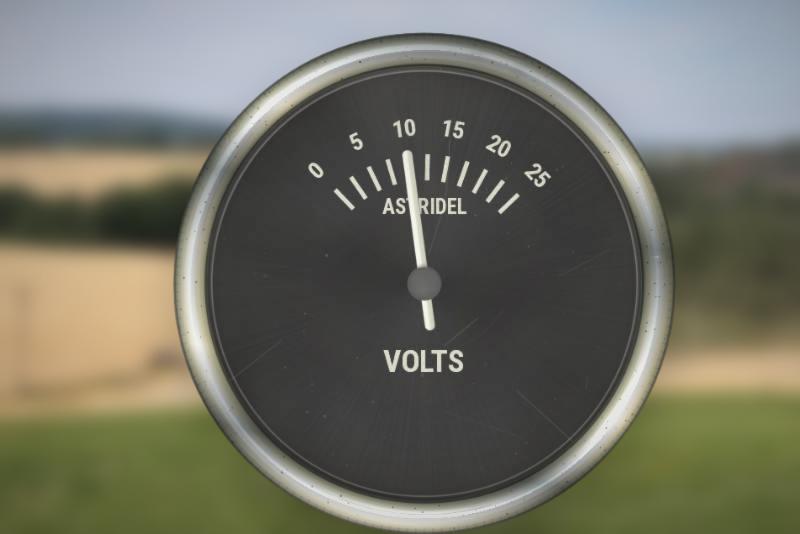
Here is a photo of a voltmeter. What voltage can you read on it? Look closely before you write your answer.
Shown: 10 V
